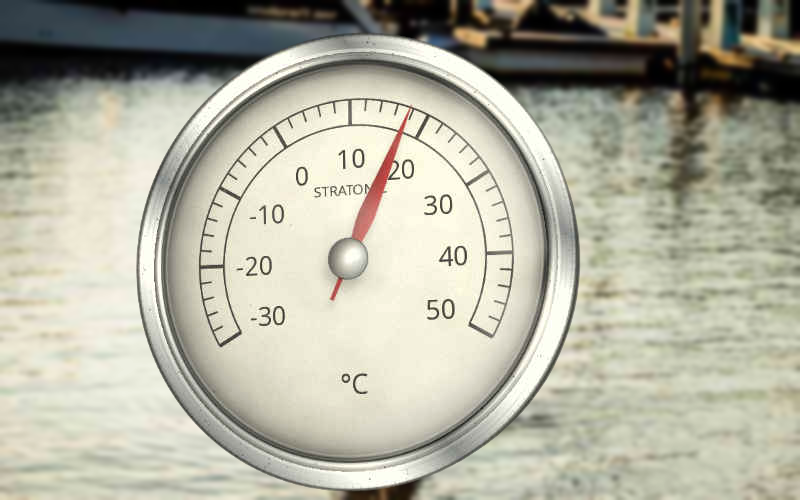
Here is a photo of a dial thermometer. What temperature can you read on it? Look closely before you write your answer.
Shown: 18 °C
